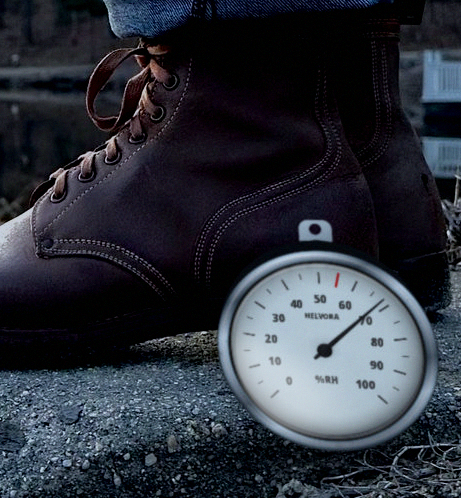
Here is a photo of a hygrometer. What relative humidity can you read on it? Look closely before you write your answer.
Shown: 67.5 %
